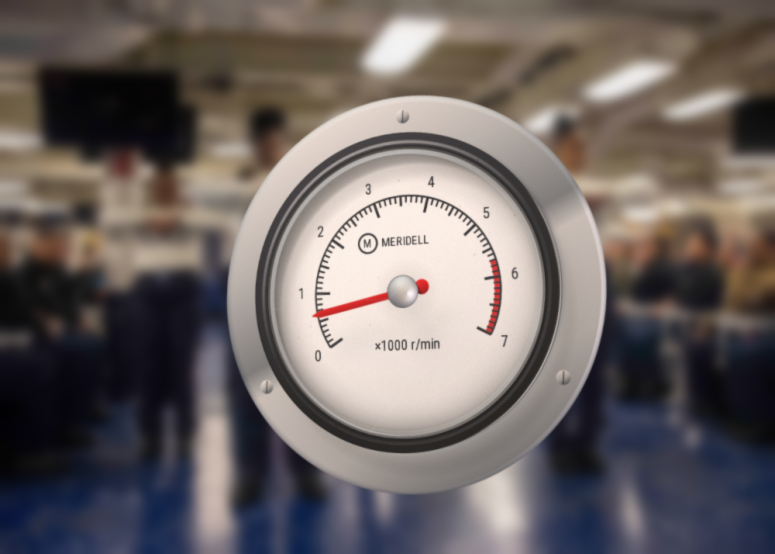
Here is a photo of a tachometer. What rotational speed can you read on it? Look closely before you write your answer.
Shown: 600 rpm
